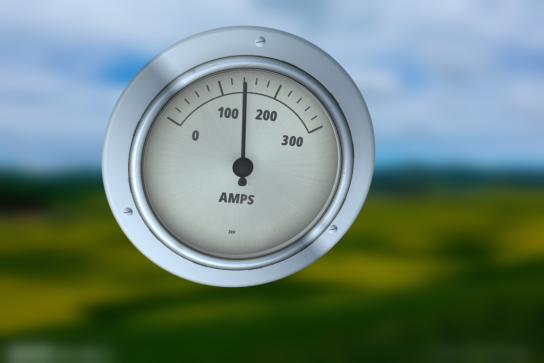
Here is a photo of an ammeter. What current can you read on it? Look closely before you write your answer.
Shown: 140 A
